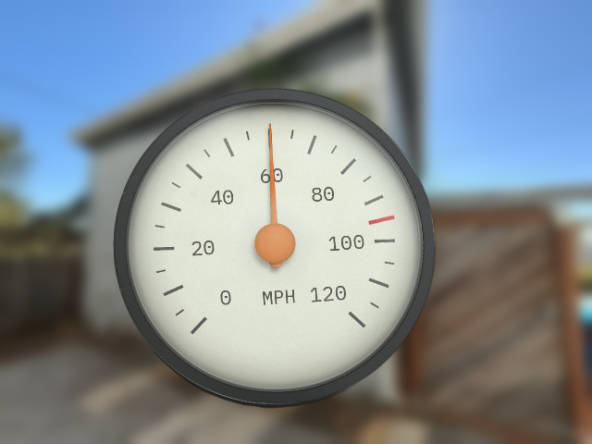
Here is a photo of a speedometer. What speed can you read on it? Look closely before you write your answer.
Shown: 60 mph
